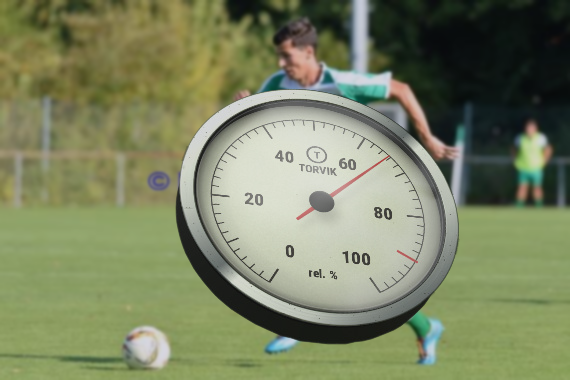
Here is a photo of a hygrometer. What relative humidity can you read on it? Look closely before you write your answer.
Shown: 66 %
